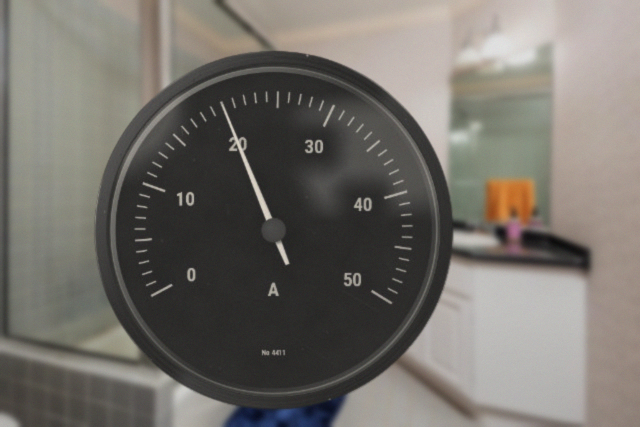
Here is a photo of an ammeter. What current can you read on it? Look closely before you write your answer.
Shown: 20 A
